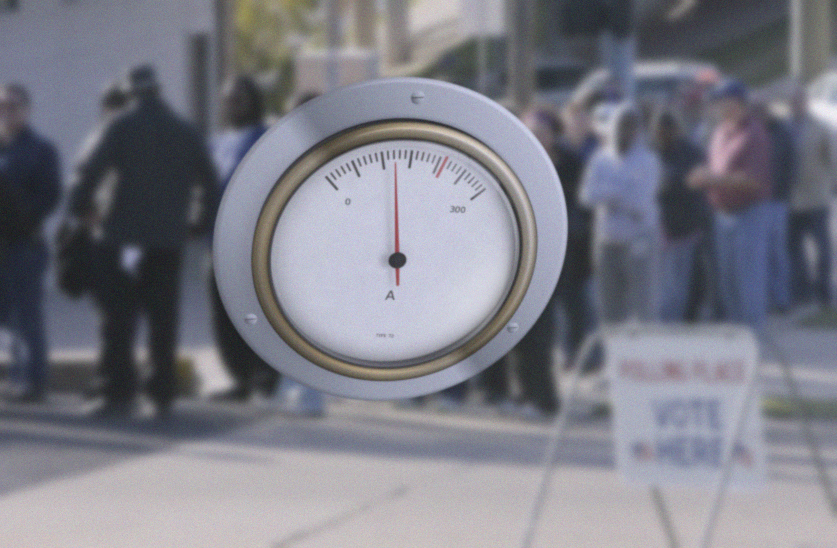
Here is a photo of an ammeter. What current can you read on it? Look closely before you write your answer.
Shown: 120 A
